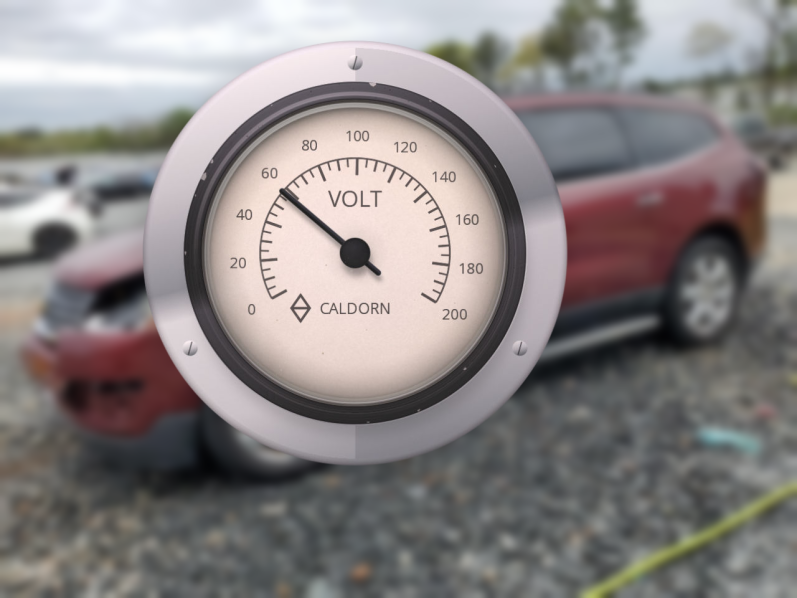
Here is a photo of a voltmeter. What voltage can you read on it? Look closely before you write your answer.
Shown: 57.5 V
